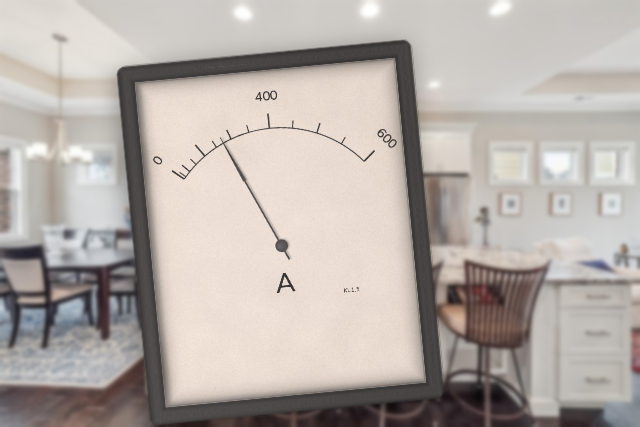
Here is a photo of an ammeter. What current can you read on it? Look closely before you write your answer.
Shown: 275 A
